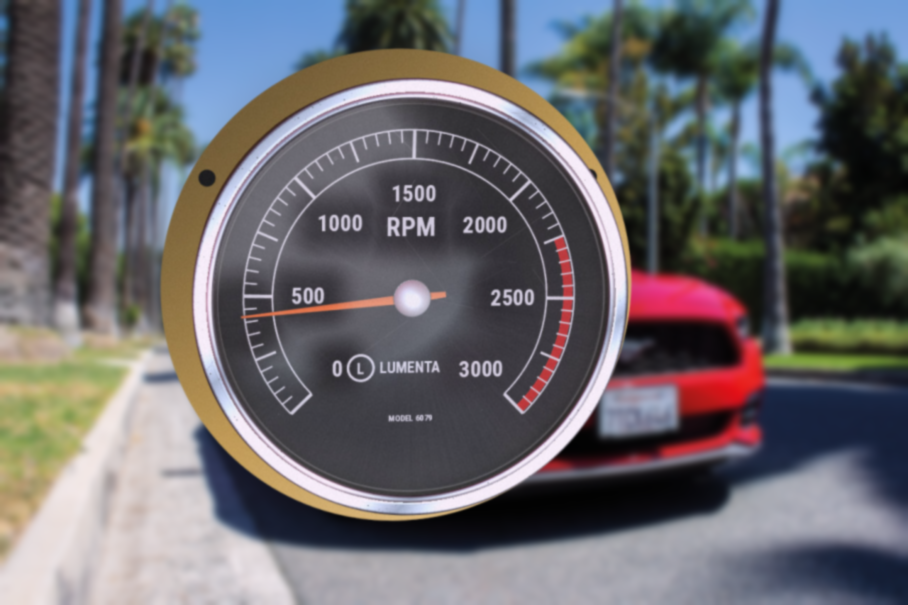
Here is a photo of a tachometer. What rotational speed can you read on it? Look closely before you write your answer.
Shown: 425 rpm
